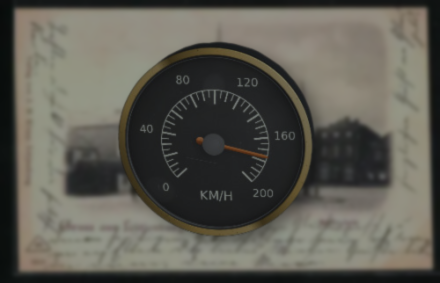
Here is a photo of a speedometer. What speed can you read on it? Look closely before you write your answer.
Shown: 175 km/h
